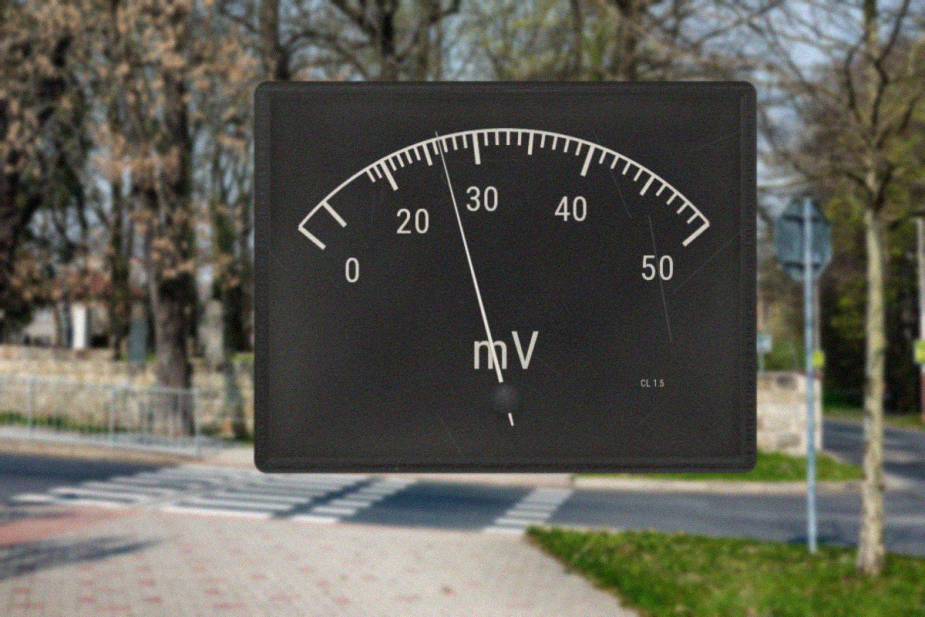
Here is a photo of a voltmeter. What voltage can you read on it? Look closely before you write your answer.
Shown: 26.5 mV
